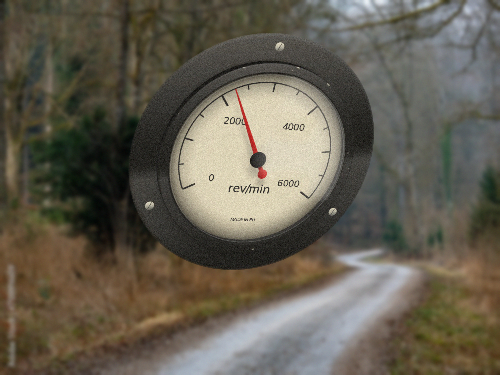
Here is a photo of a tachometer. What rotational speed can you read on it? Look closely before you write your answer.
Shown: 2250 rpm
